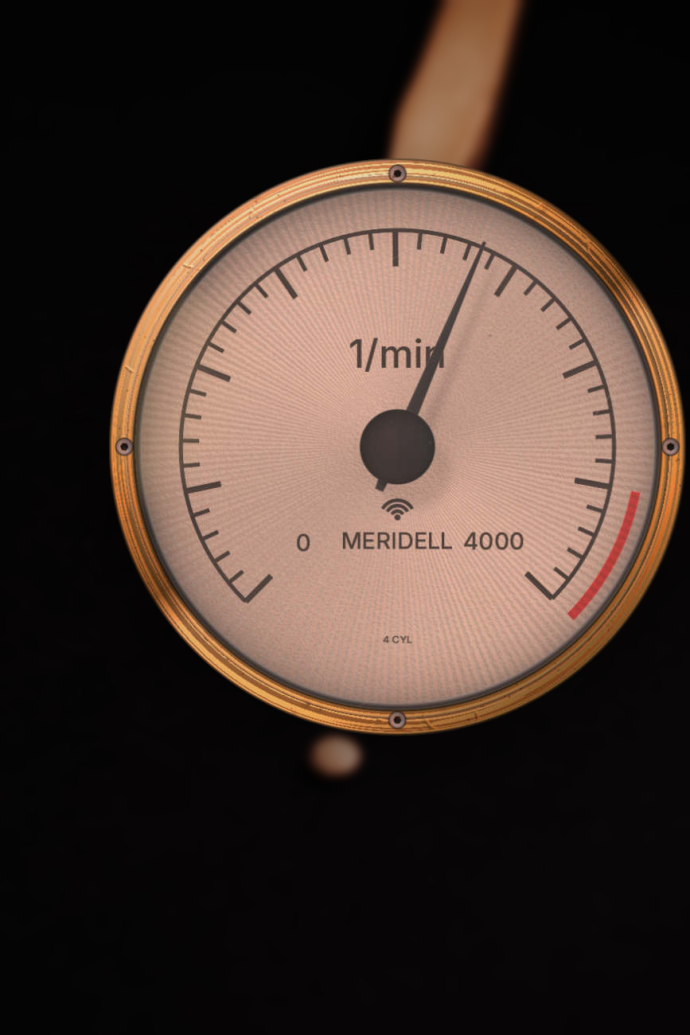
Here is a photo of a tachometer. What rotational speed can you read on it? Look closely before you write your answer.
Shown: 2350 rpm
